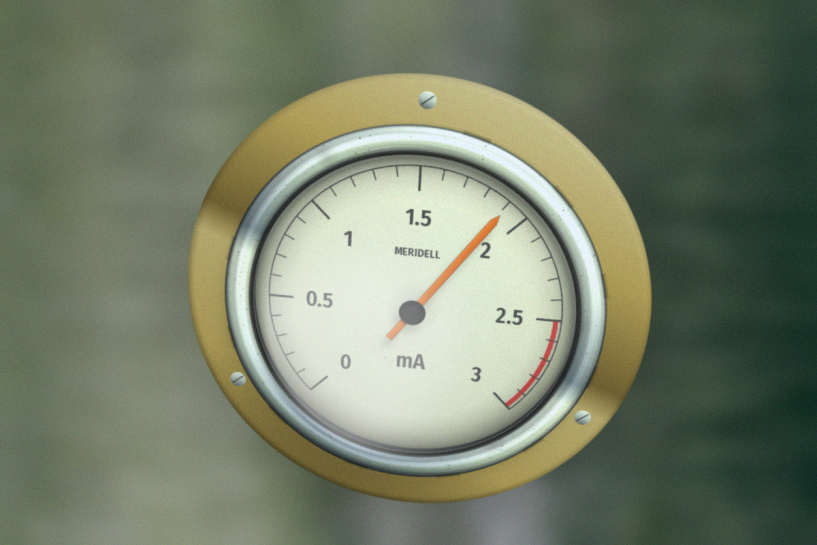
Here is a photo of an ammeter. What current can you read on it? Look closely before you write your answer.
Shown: 1.9 mA
